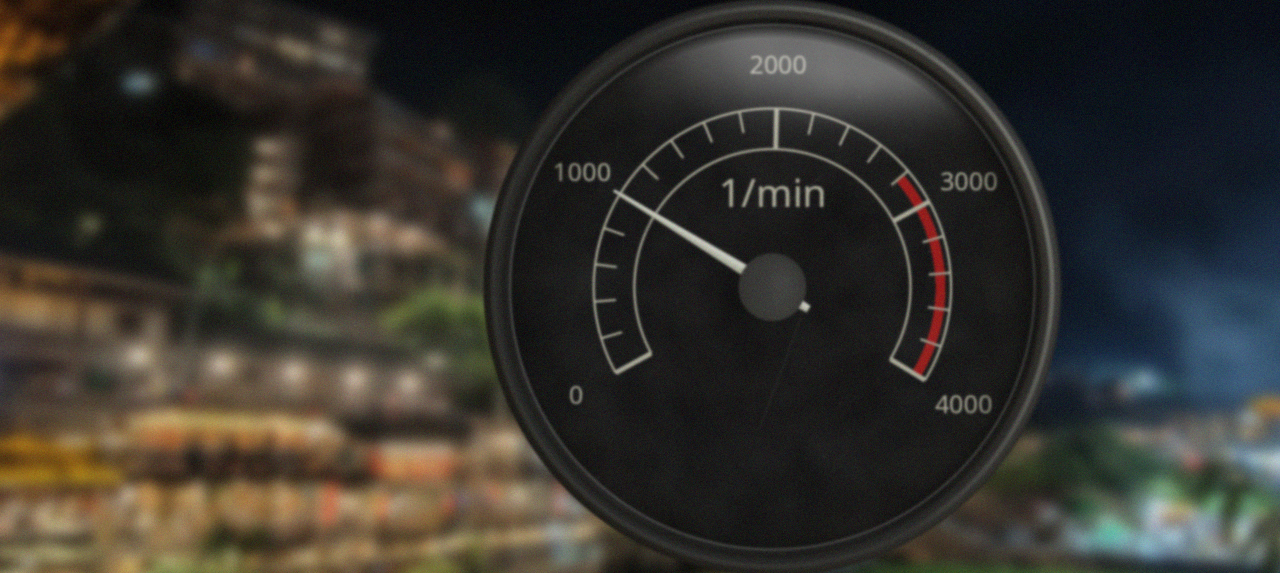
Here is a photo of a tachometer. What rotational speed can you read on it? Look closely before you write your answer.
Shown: 1000 rpm
